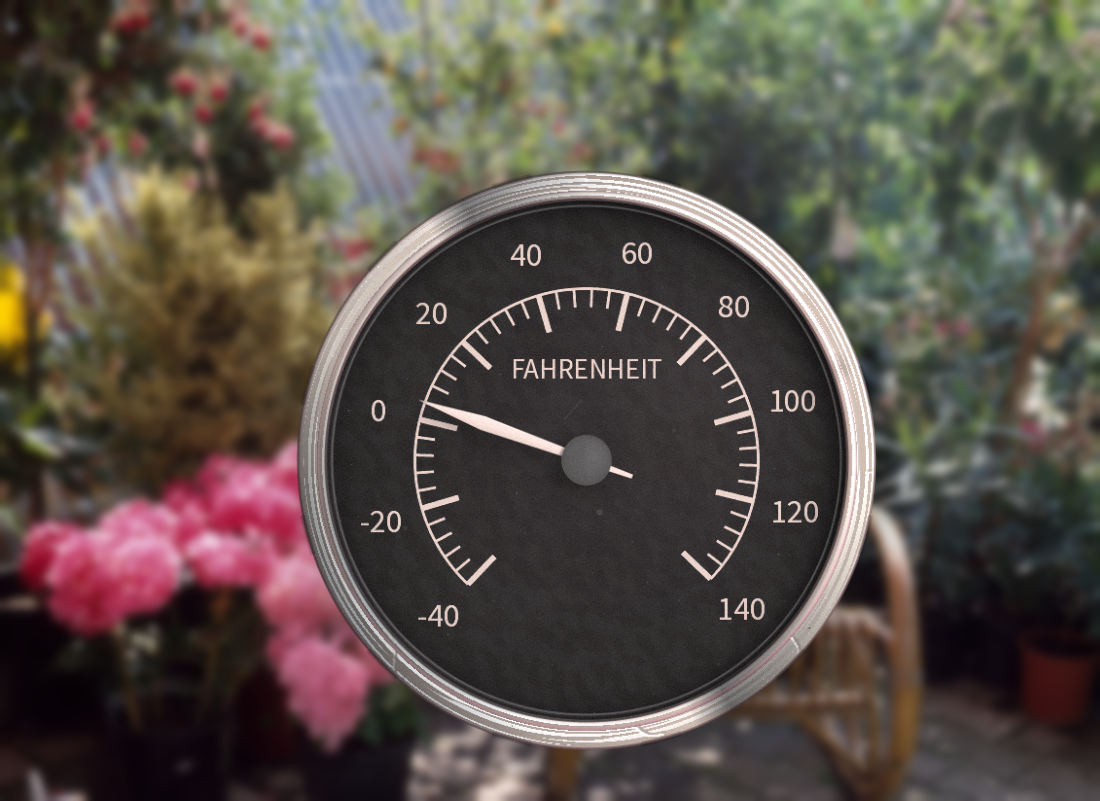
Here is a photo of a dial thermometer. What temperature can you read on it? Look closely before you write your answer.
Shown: 4 °F
